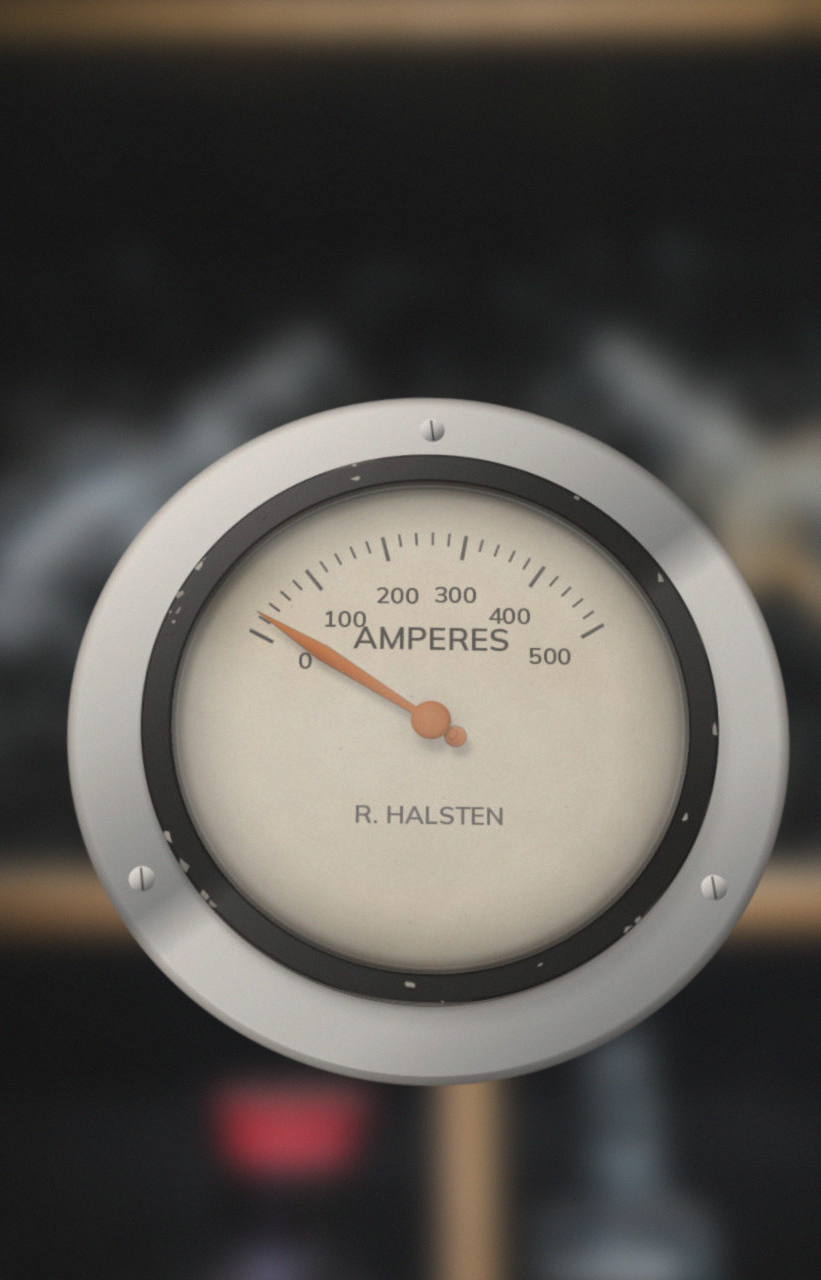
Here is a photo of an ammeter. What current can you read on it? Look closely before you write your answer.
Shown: 20 A
